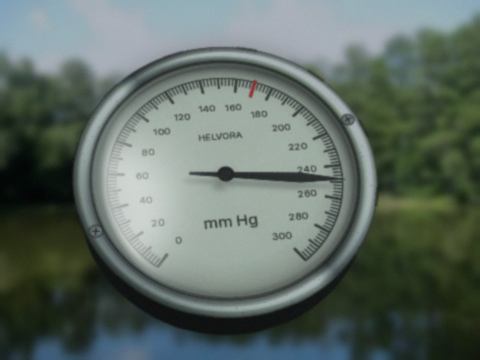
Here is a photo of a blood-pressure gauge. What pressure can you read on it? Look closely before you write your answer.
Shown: 250 mmHg
